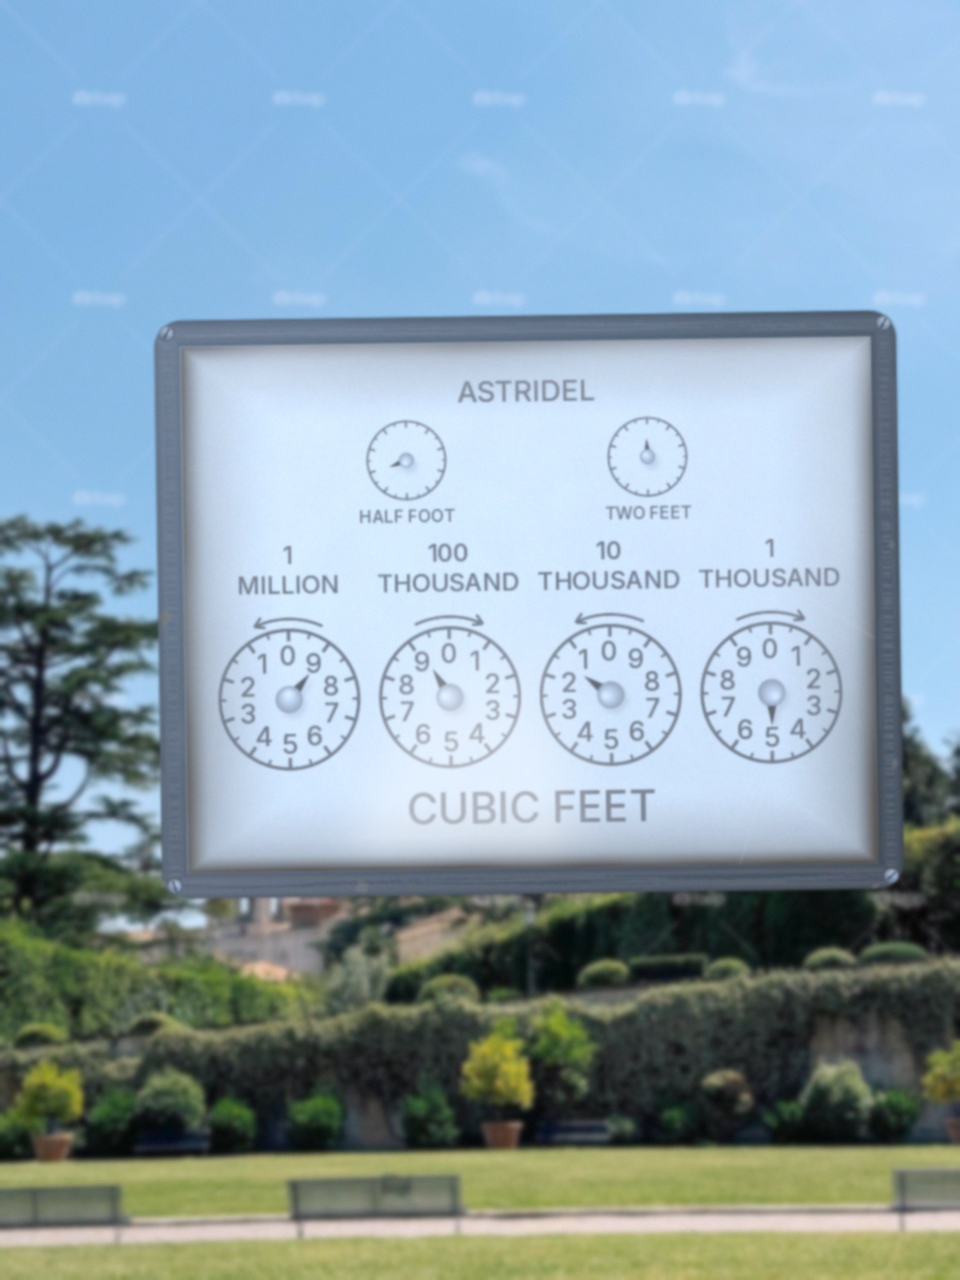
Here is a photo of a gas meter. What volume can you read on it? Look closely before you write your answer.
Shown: 891500 ft³
